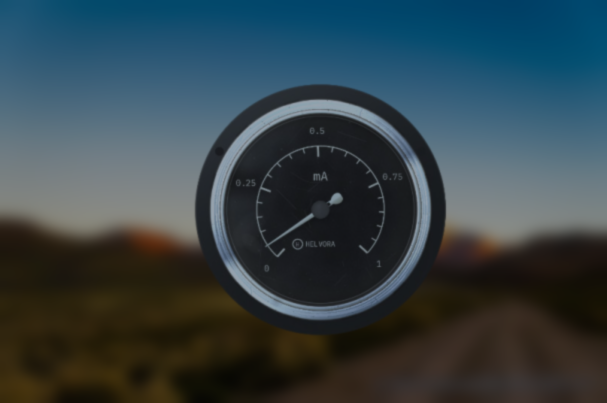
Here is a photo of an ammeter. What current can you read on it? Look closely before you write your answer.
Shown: 0.05 mA
